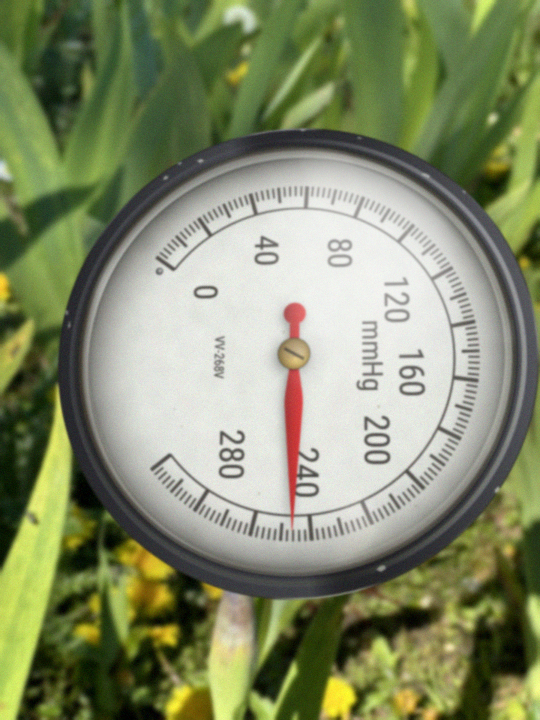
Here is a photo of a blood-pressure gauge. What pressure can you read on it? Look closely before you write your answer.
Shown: 246 mmHg
